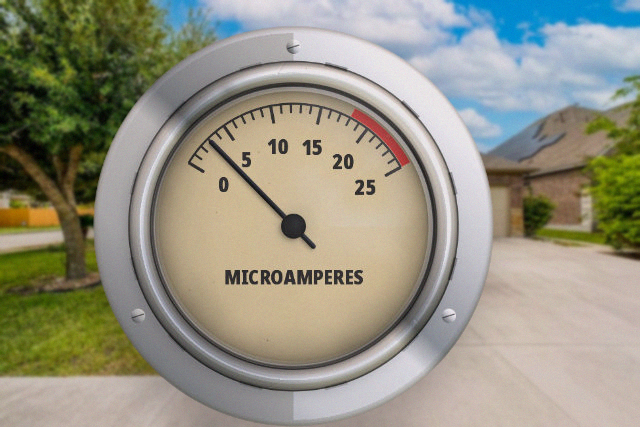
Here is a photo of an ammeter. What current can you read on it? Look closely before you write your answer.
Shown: 3 µA
